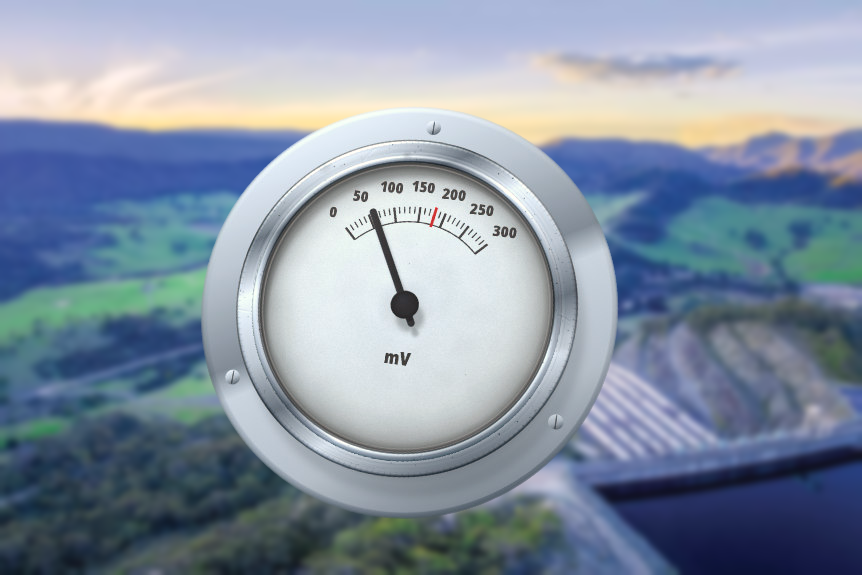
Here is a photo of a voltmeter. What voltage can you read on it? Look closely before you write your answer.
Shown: 60 mV
